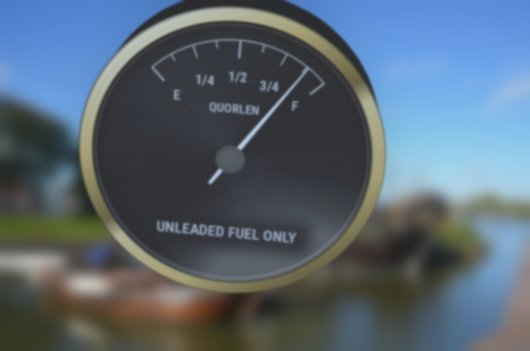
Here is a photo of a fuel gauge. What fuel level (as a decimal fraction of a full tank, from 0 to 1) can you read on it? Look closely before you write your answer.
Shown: 0.875
